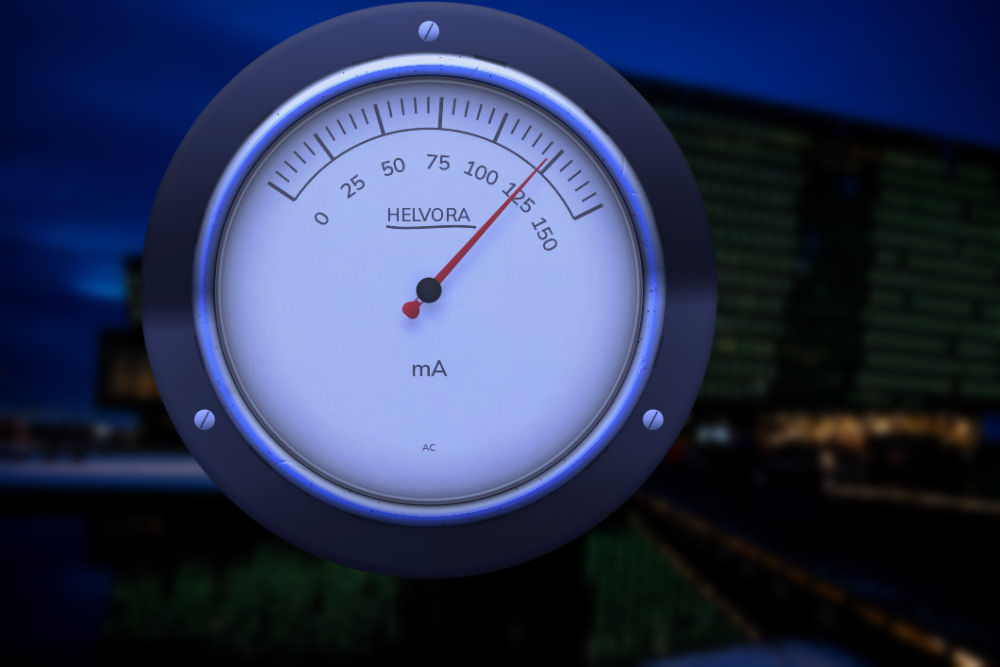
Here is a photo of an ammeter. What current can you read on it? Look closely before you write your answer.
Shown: 122.5 mA
